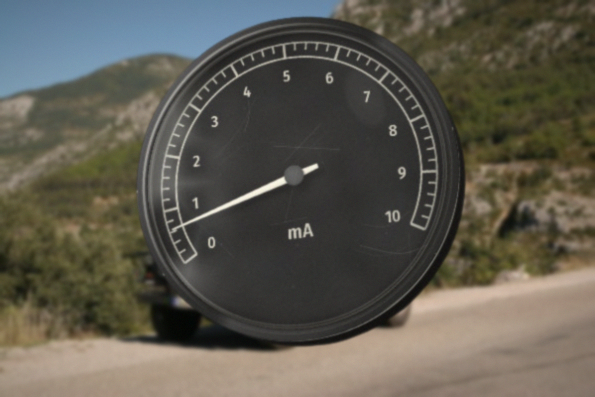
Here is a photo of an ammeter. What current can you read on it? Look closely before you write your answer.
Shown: 0.6 mA
